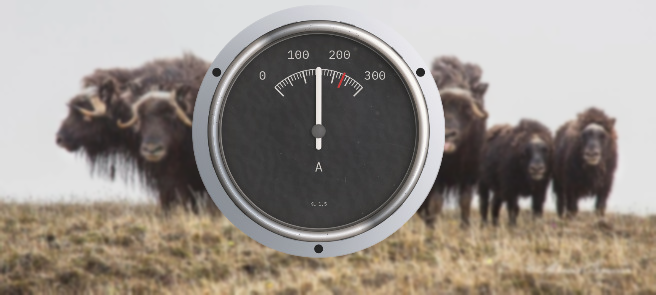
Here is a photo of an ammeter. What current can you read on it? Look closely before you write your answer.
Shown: 150 A
